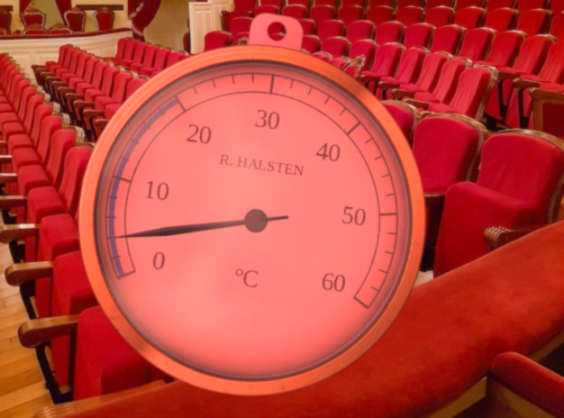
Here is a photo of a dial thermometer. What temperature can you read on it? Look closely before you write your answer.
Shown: 4 °C
